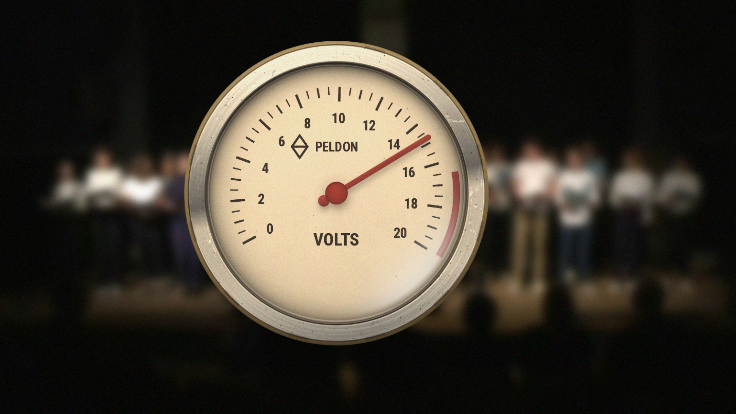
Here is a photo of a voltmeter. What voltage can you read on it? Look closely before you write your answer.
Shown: 14.75 V
